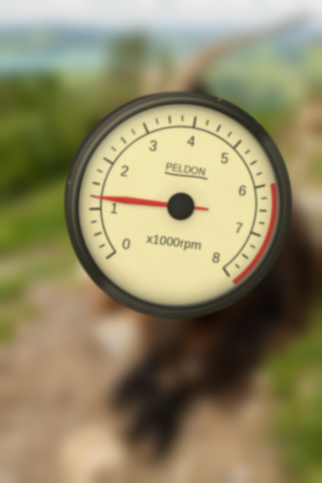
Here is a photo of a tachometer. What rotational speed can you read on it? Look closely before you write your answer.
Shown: 1250 rpm
